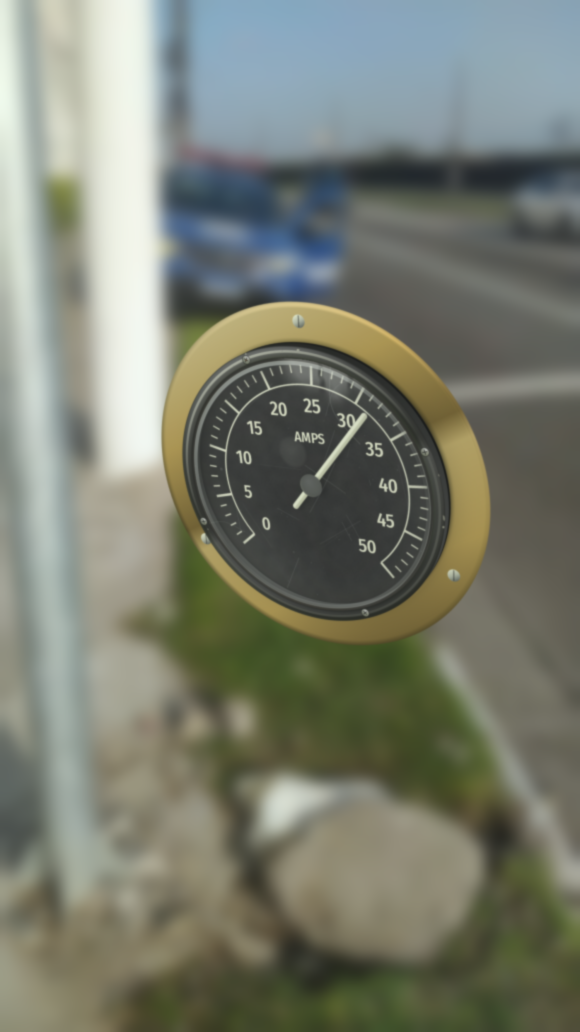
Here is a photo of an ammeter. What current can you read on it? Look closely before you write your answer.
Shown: 31.5 A
